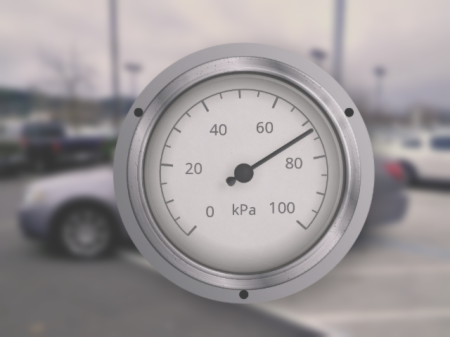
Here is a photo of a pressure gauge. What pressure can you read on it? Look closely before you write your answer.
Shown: 72.5 kPa
